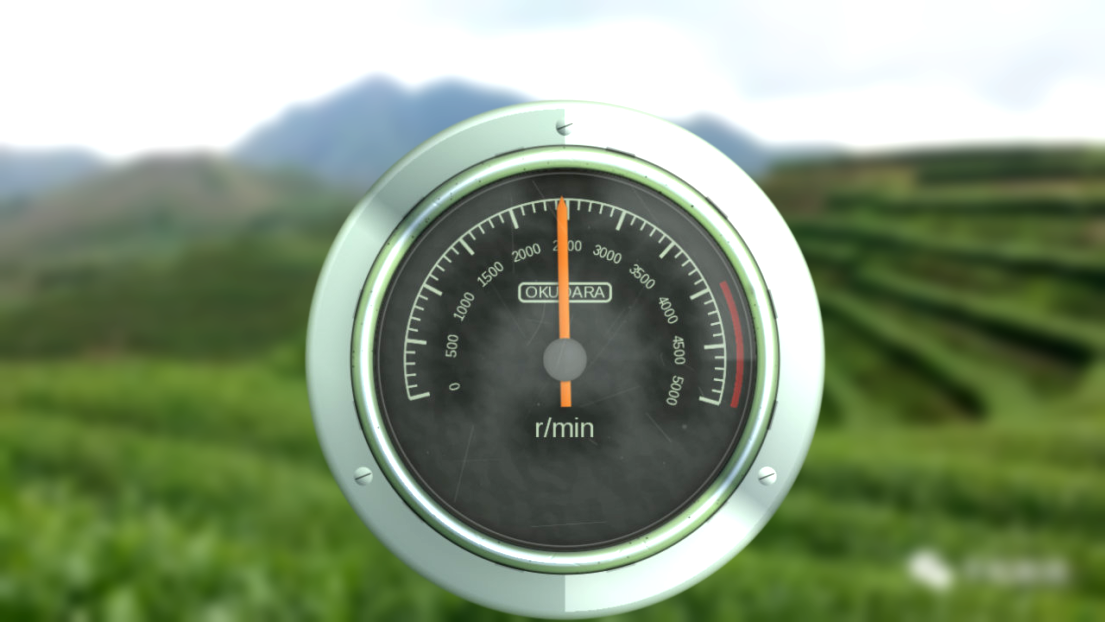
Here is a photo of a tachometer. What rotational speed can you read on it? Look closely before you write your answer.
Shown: 2450 rpm
